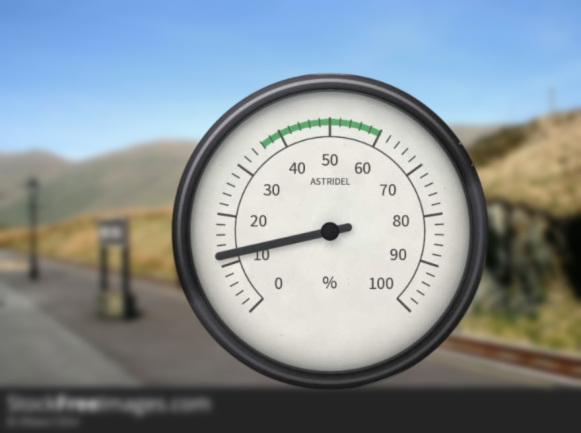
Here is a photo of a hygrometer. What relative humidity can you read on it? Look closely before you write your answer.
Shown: 12 %
